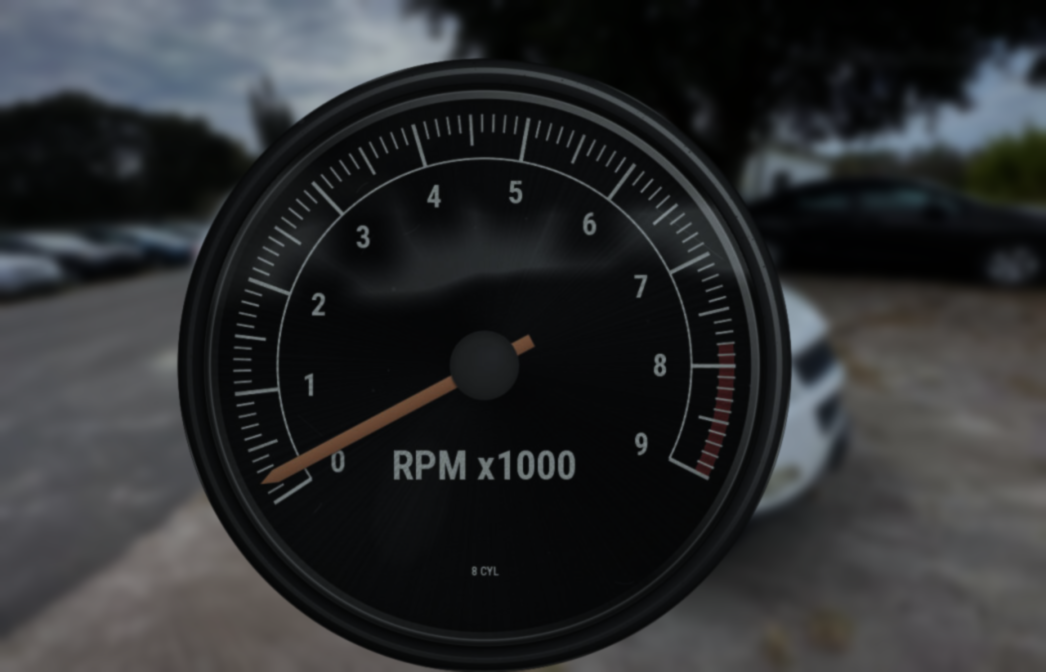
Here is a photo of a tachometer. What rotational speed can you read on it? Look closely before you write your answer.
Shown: 200 rpm
